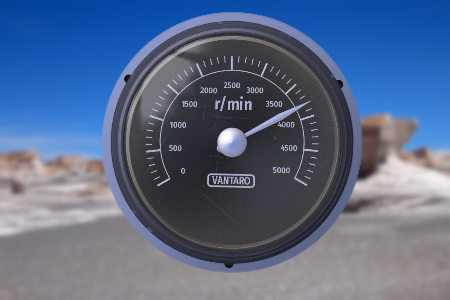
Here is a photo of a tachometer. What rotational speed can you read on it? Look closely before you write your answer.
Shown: 3800 rpm
